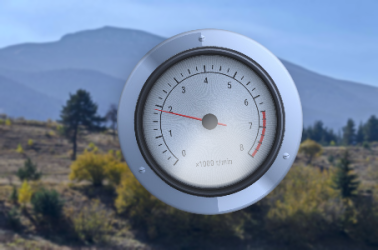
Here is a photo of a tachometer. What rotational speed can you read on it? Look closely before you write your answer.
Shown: 1875 rpm
